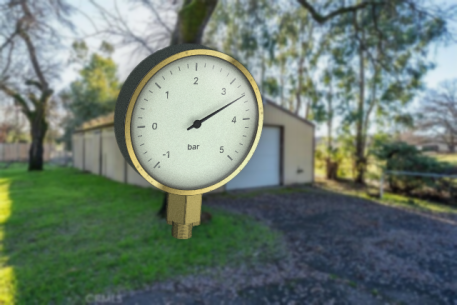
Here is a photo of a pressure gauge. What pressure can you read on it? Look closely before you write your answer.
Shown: 3.4 bar
